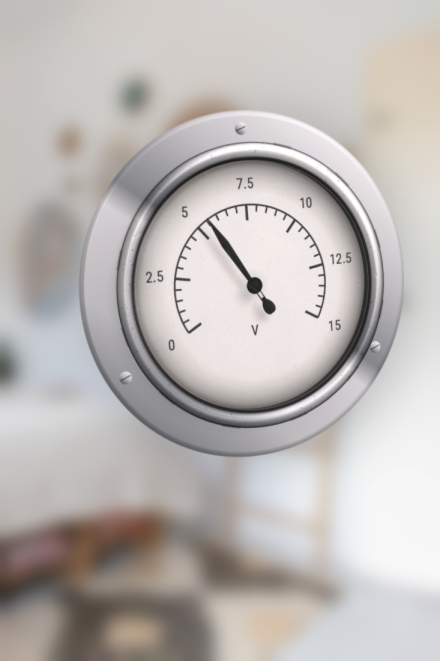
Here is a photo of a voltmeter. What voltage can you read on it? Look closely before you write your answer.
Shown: 5.5 V
